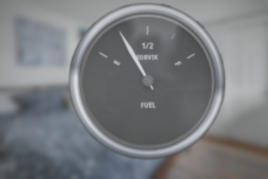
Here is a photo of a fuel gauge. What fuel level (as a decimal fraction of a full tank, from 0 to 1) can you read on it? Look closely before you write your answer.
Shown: 0.25
